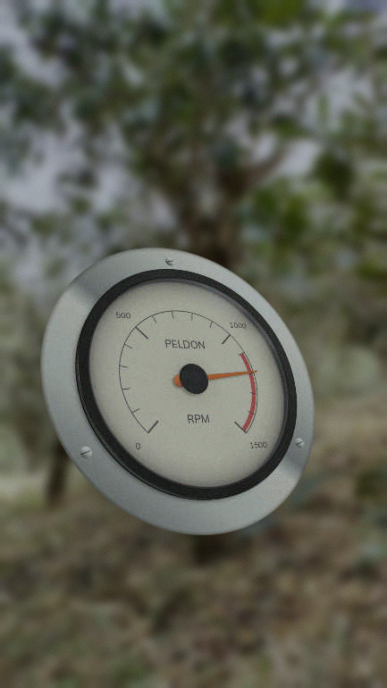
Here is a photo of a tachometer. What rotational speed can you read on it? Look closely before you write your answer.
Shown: 1200 rpm
